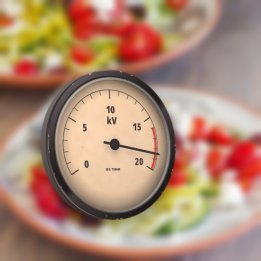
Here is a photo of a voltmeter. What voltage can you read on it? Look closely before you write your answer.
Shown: 18.5 kV
